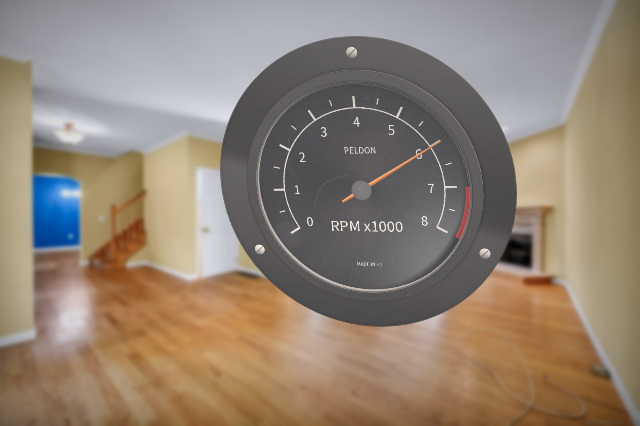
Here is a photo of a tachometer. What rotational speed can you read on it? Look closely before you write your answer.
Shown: 6000 rpm
